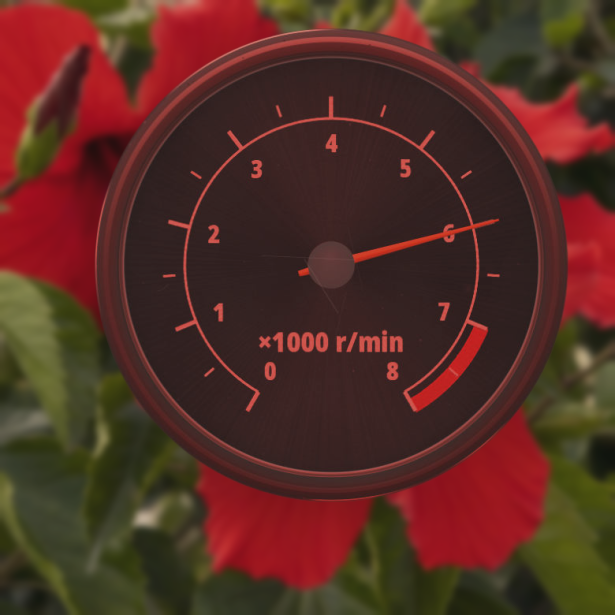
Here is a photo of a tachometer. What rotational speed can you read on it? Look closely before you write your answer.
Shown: 6000 rpm
